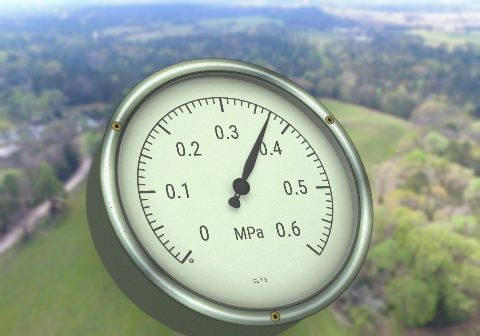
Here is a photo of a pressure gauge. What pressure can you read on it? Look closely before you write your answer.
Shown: 0.37 MPa
